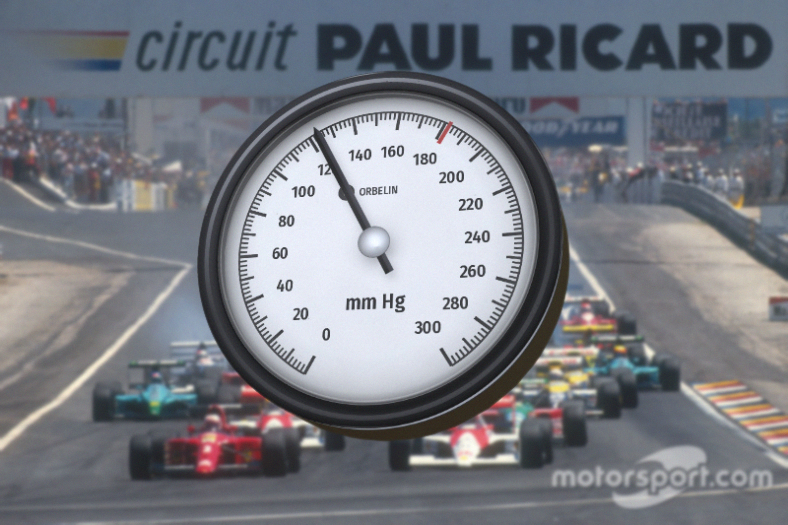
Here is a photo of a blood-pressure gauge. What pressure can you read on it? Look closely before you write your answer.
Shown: 124 mmHg
